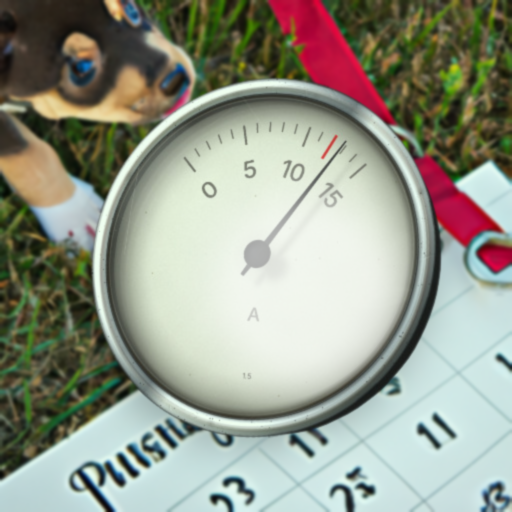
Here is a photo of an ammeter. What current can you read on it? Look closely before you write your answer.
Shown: 13 A
